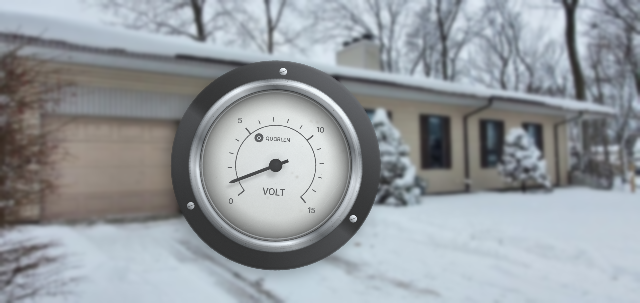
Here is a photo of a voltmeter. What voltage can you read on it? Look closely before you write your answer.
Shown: 1 V
